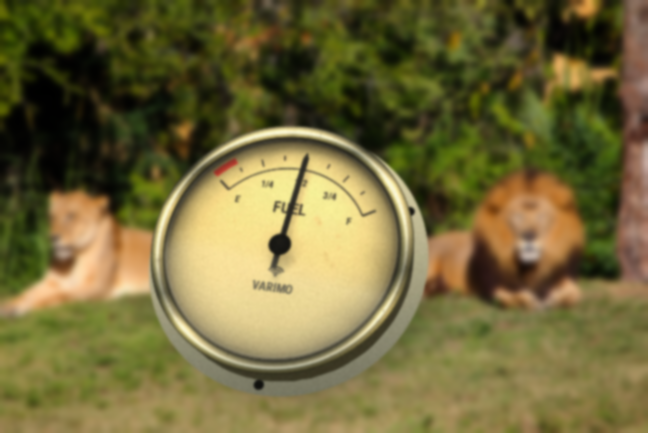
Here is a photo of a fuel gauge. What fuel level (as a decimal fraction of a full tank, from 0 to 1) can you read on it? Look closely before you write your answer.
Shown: 0.5
